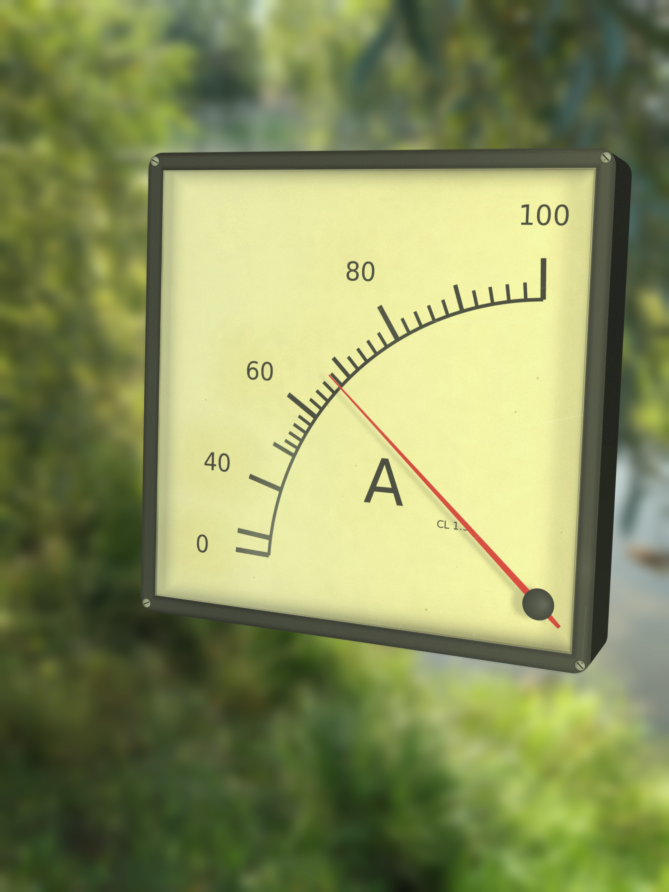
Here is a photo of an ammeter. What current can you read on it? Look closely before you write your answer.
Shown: 68 A
